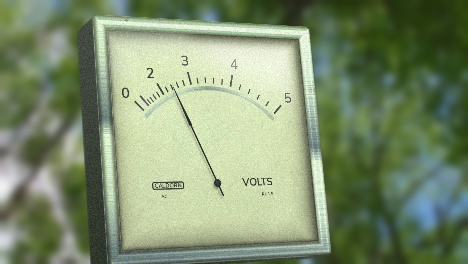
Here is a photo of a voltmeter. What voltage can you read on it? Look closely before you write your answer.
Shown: 2.4 V
